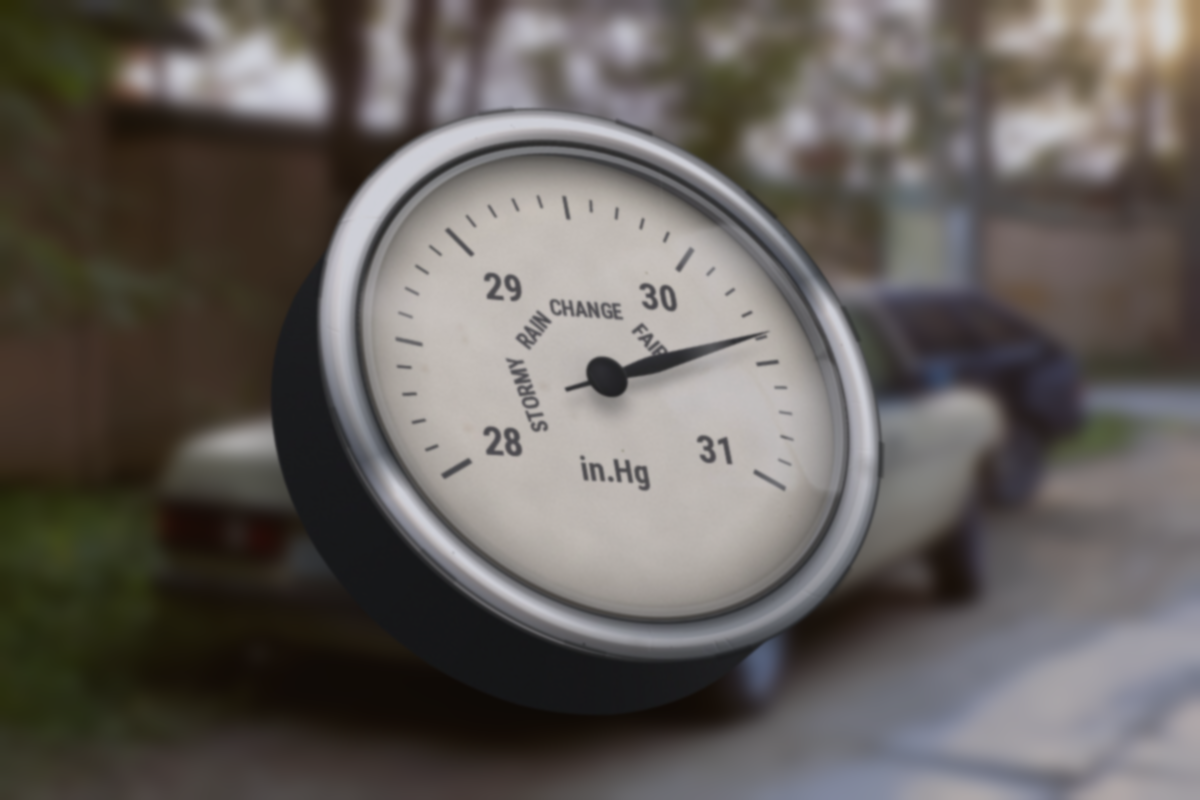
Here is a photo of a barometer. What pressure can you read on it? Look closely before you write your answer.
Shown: 30.4 inHg
